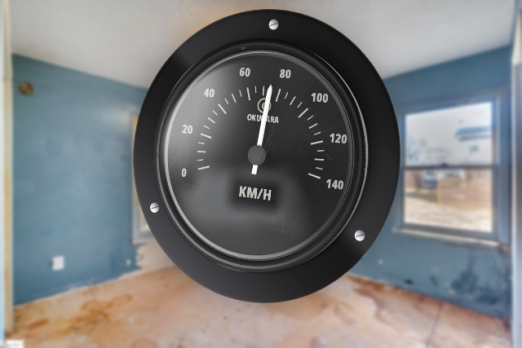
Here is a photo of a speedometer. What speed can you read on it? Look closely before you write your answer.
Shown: 75 km/h
